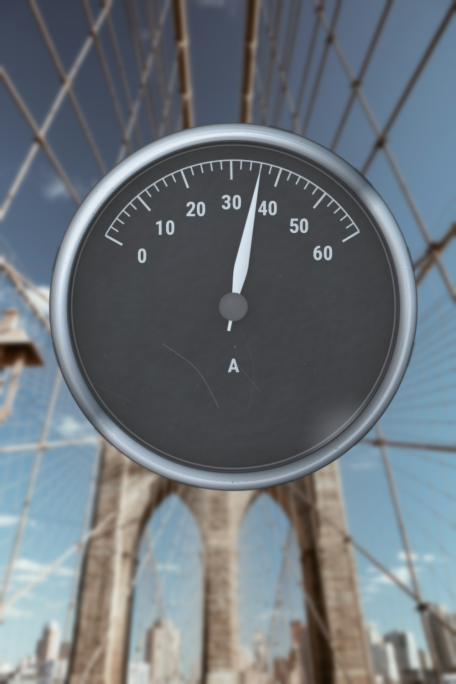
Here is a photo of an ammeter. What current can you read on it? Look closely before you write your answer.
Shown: 36 A
